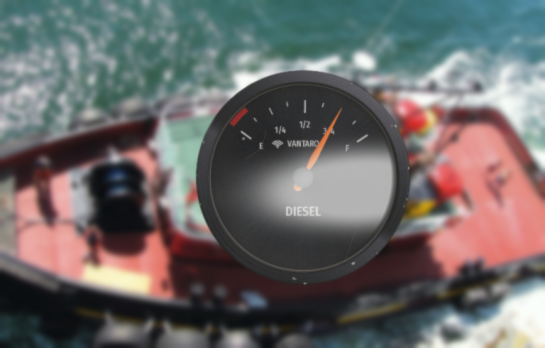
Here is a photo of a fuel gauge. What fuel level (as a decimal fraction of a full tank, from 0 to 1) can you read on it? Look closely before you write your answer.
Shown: 0.75
